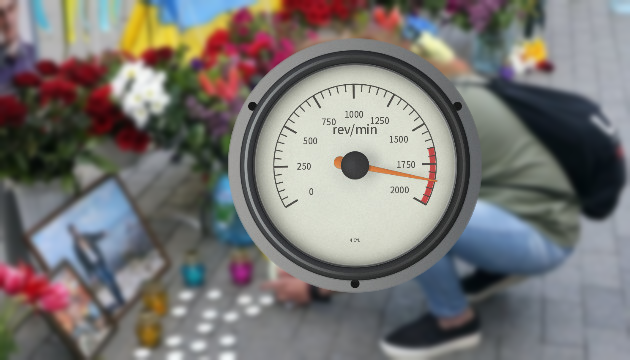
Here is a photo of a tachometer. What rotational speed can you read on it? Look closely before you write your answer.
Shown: 1850 rpm
